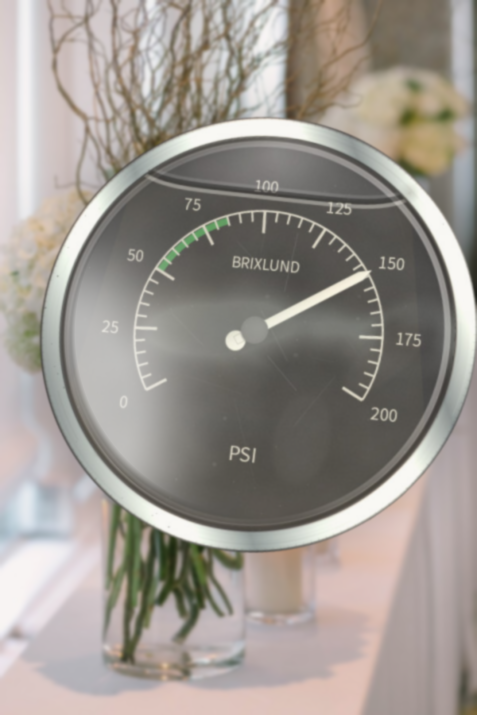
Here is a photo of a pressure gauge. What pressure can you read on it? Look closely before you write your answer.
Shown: 150 psi
